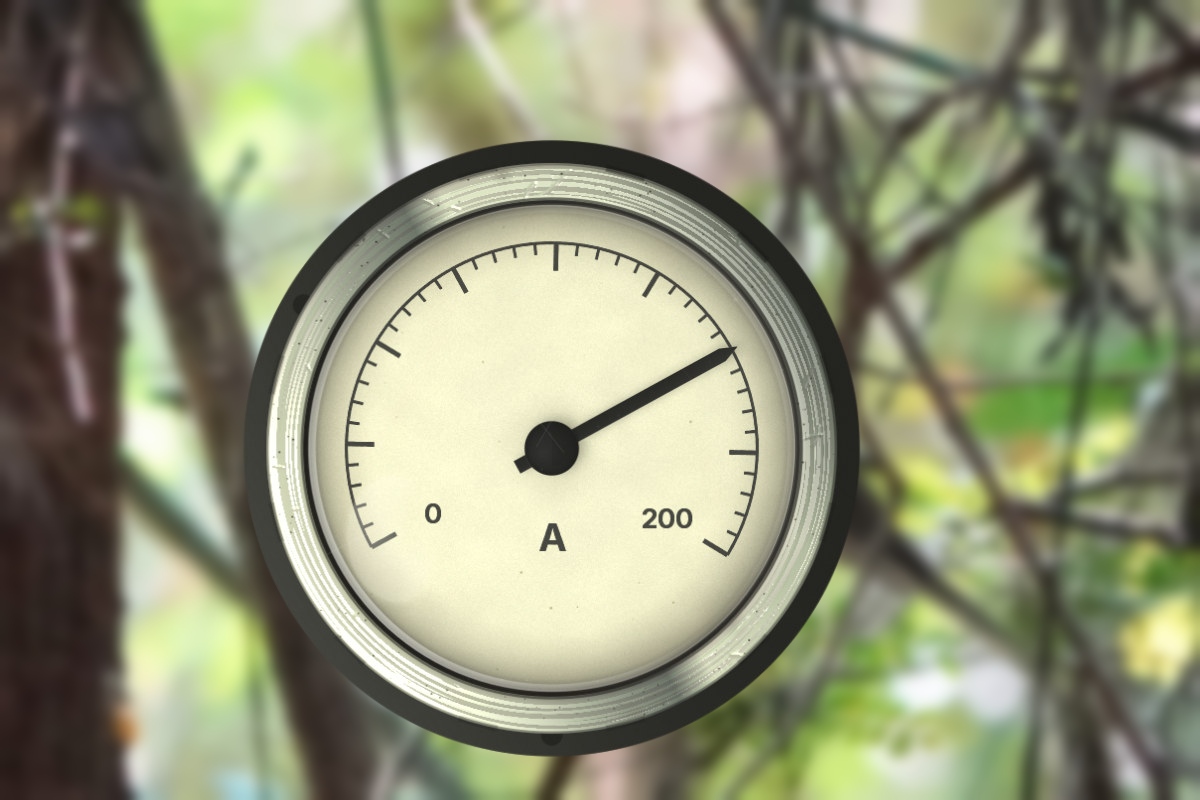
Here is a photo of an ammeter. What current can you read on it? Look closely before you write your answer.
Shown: 150 A
